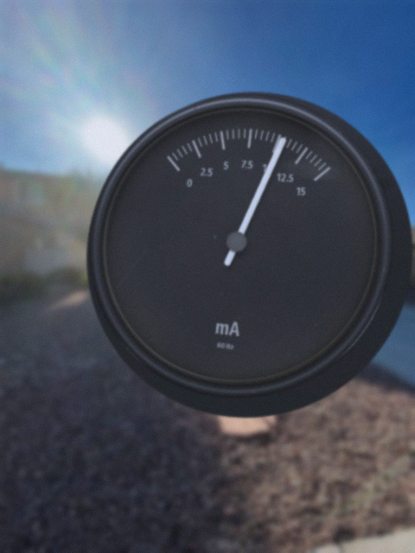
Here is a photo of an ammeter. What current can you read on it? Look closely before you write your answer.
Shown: 10.5 mA
